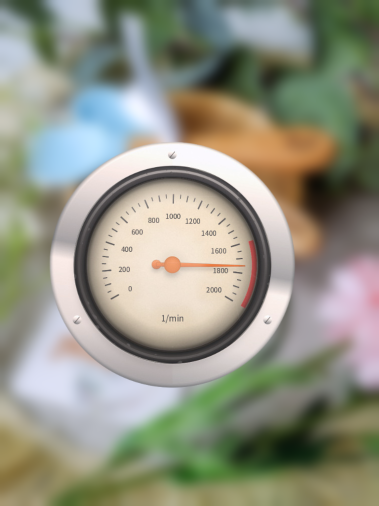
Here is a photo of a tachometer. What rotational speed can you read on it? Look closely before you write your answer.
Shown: 1750 rpm
